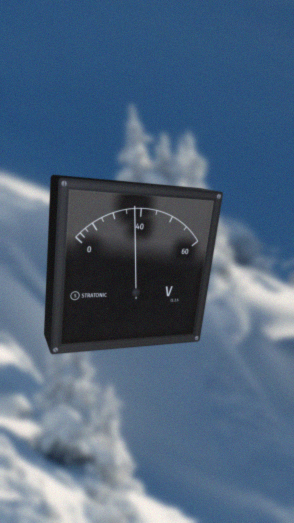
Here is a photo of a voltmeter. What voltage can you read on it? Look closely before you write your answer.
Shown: 37.5 V
